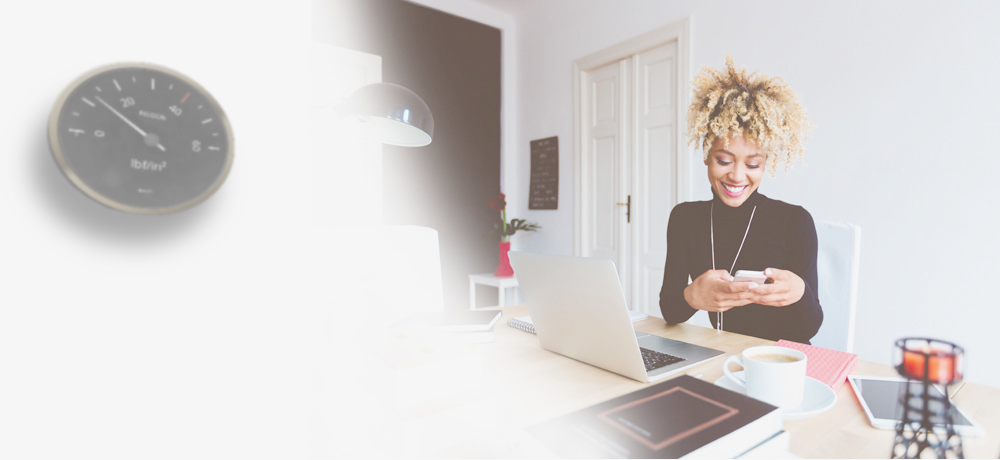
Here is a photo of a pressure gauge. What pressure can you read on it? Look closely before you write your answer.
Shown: 12.5 psi
